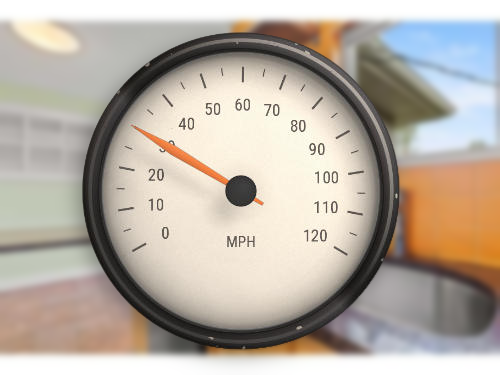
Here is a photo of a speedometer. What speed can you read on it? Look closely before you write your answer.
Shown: 30 mph
